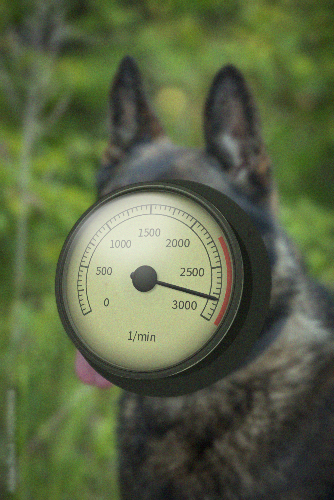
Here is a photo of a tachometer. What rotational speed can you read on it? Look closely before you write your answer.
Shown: 2800 rpm
